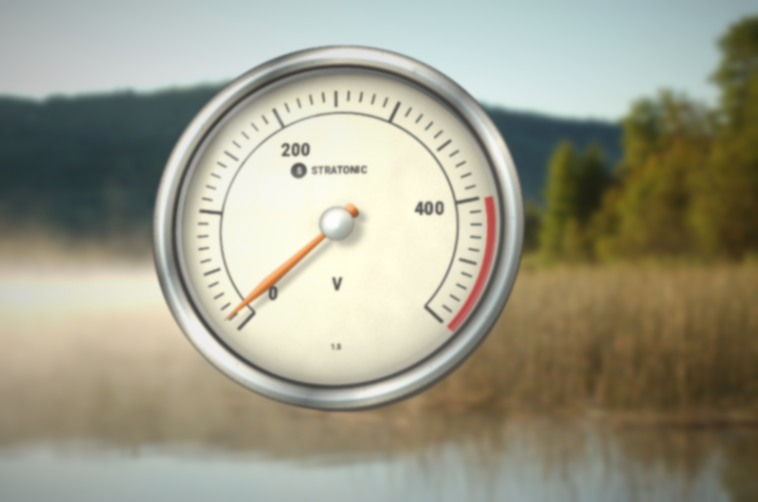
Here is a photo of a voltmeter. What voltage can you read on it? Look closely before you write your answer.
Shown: 10 V
